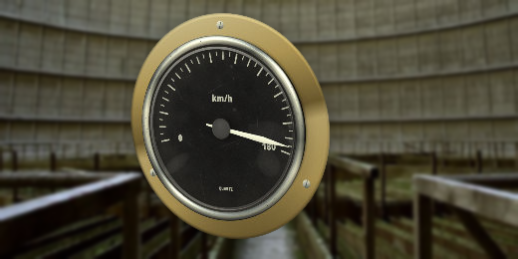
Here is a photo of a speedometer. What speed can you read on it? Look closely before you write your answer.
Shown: 175 km/h
